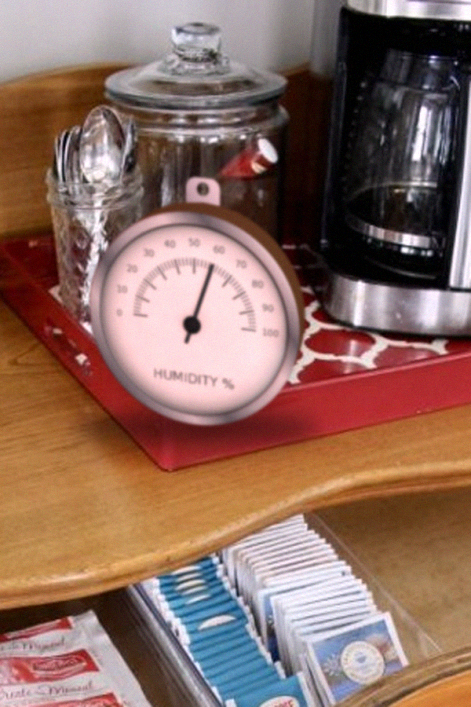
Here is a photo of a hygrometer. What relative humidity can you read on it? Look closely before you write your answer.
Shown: 60 %
